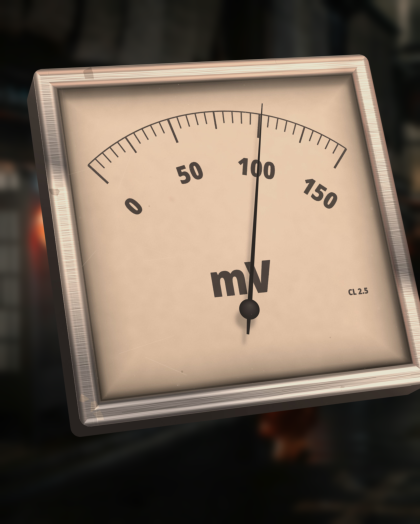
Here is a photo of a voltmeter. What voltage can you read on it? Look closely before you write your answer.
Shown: 100 mV
